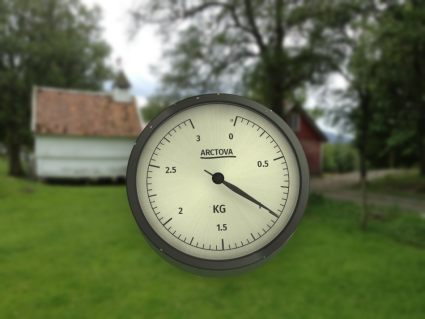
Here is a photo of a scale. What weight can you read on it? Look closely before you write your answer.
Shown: 1 kg
